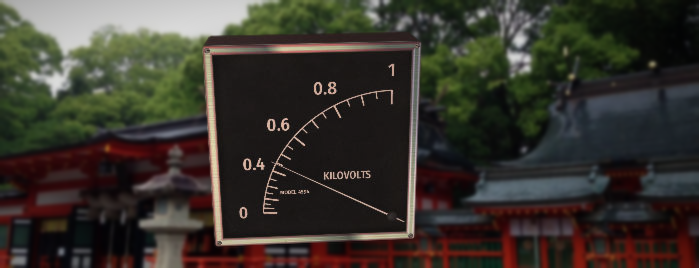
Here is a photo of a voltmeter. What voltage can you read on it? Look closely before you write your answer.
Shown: 0.45 kV
